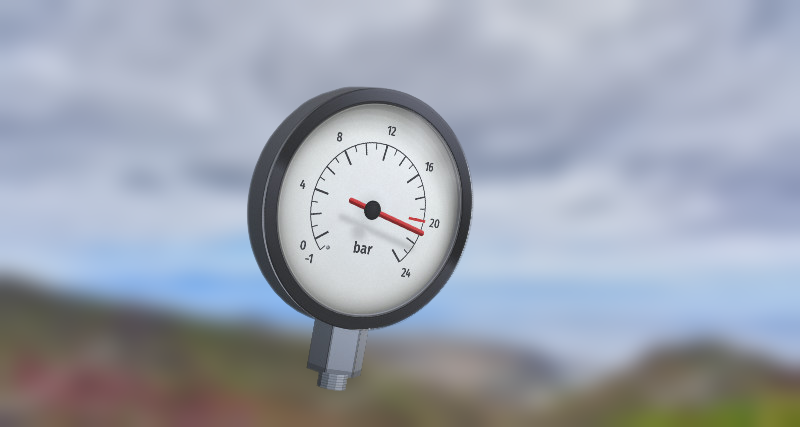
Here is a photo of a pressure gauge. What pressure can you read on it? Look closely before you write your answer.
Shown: 21 bar
